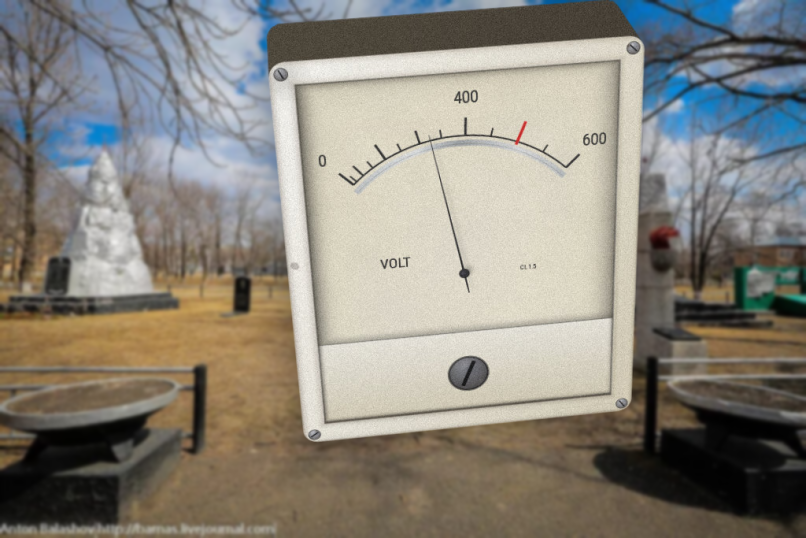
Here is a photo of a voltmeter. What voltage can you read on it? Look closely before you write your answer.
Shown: 325 V
